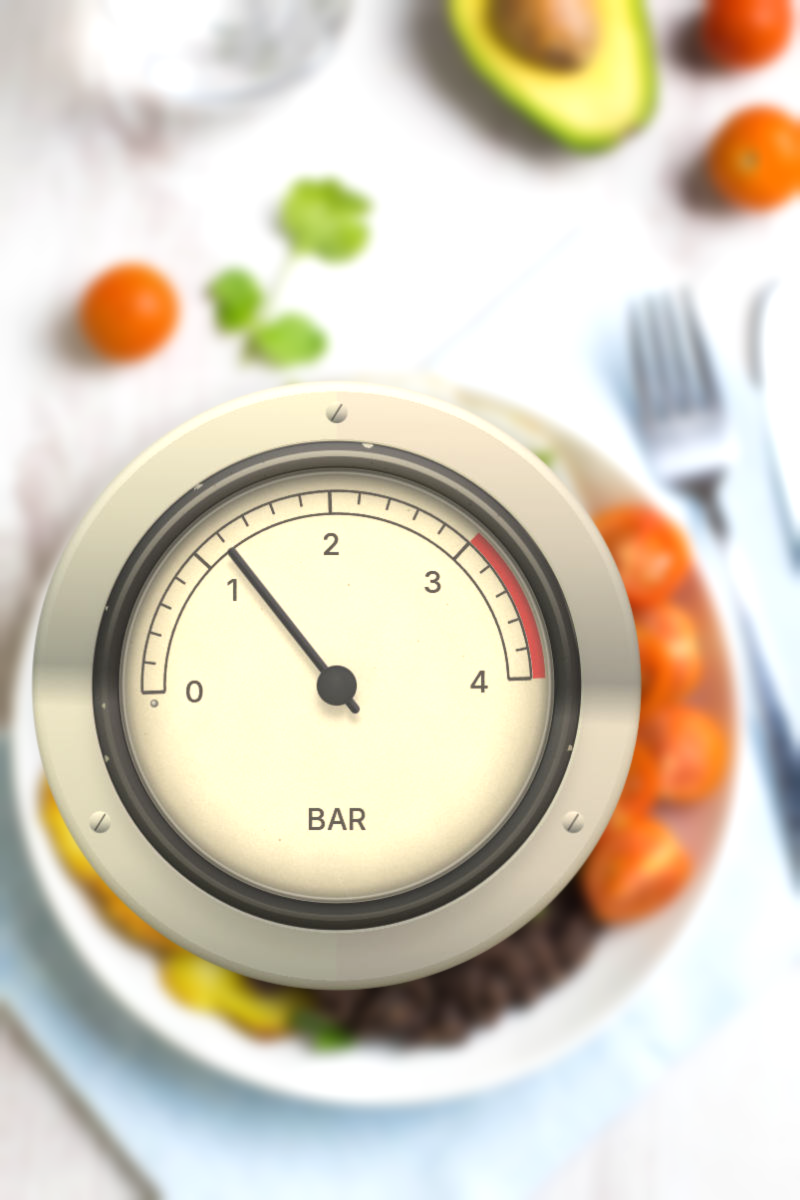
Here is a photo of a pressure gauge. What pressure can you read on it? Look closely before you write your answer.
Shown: 1.2 bar
